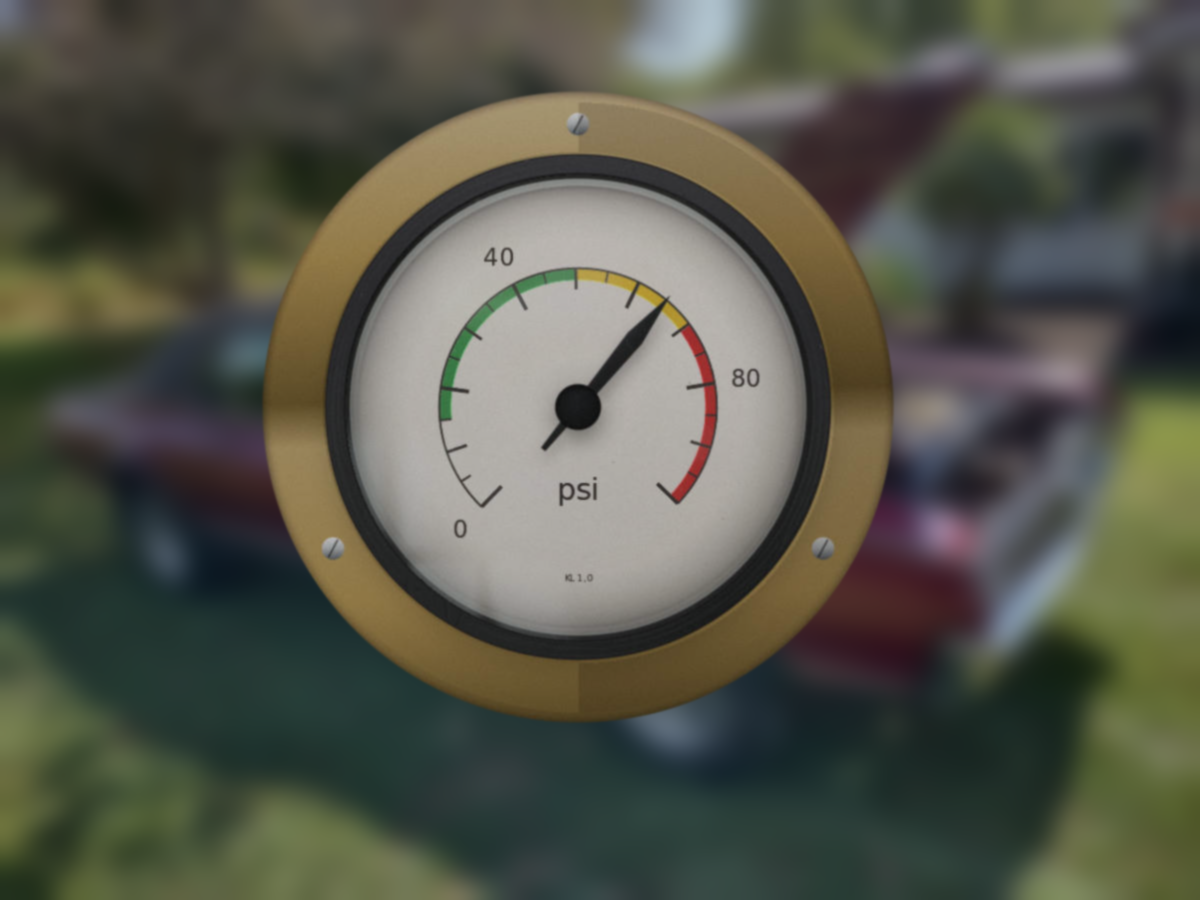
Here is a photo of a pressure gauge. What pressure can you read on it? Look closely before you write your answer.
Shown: 65 psi
